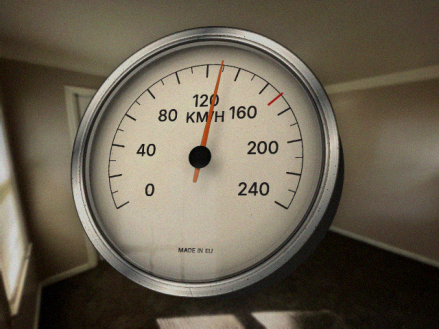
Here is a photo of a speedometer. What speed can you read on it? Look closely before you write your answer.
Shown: 130 km/h
